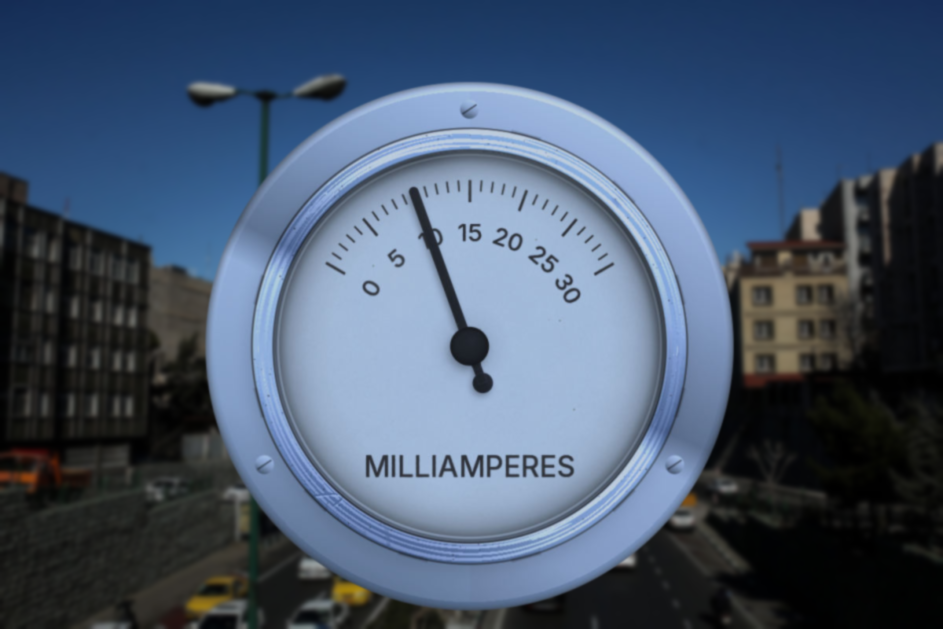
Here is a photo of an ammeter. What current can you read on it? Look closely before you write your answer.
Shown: 10 mA
